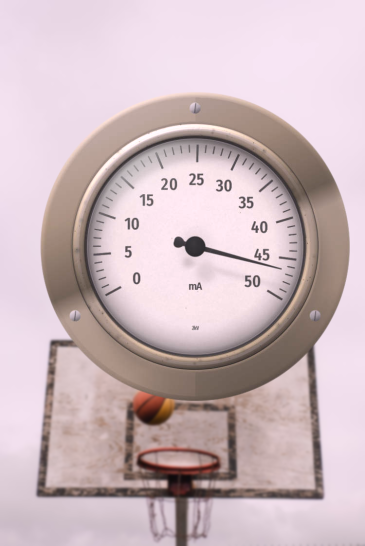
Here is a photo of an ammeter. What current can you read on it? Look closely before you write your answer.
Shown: 46.5 mA
